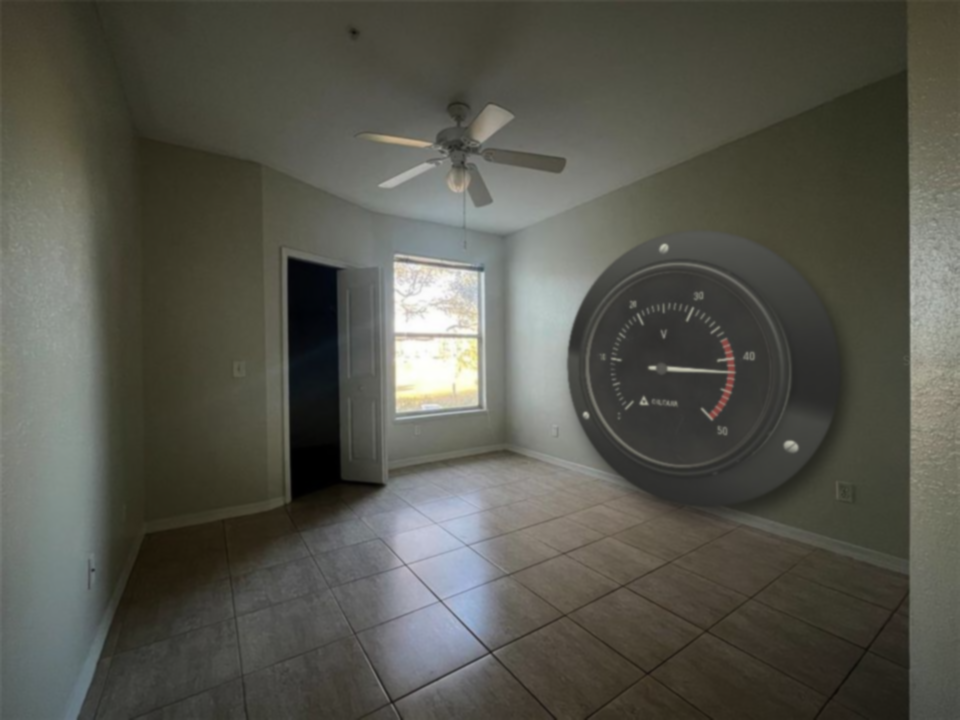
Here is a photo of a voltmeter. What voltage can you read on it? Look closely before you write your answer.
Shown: 42 V
